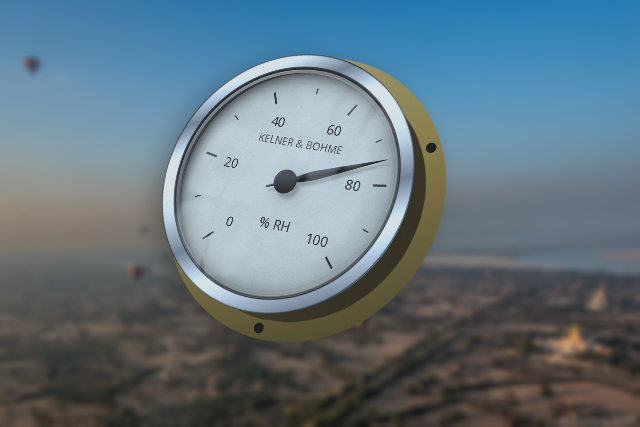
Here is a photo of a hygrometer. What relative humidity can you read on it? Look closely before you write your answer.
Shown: 75 %
